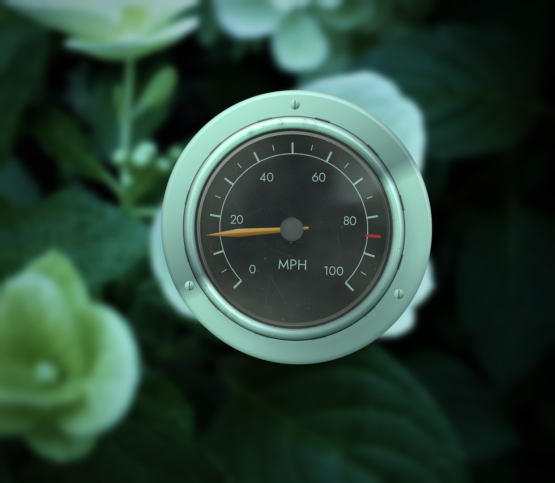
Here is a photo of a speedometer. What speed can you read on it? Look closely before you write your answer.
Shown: 15 mph
